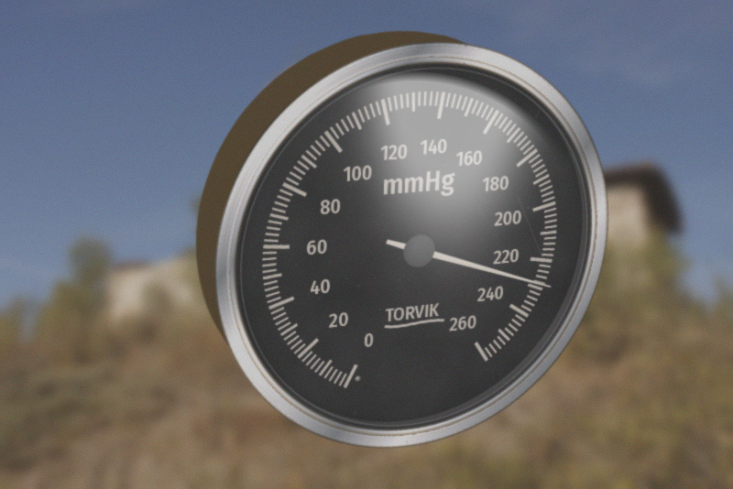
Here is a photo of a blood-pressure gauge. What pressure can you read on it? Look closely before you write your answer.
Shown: 228 mmHg
